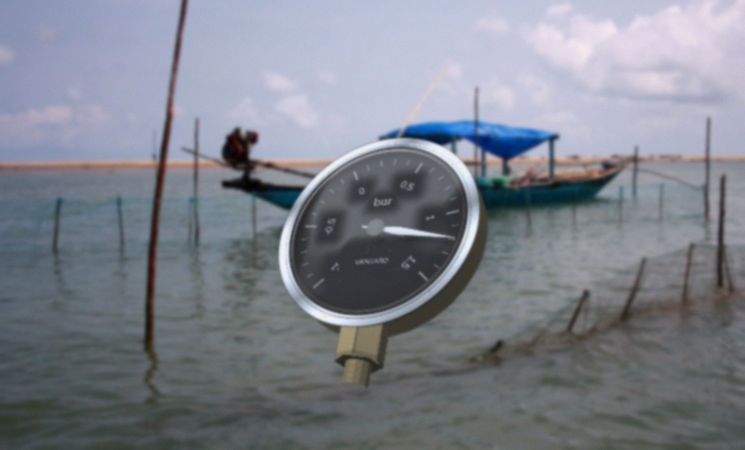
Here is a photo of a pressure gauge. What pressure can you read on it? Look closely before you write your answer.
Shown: 1.2 bar
